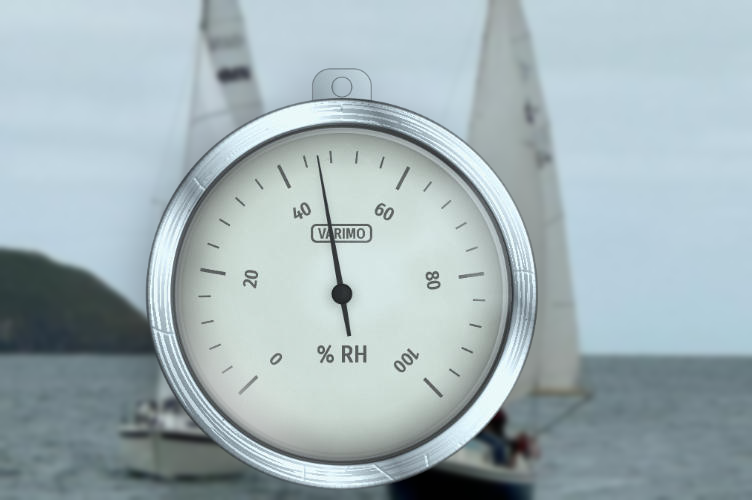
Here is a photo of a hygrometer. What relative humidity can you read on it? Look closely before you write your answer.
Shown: 46 %
